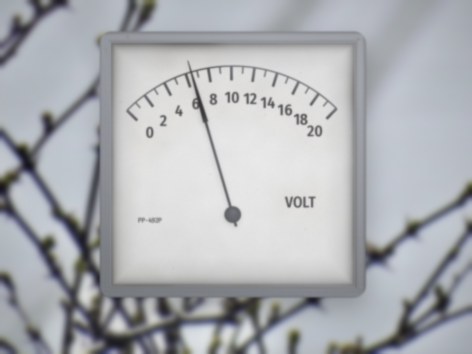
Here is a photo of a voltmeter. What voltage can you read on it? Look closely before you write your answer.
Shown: 6.5 V
